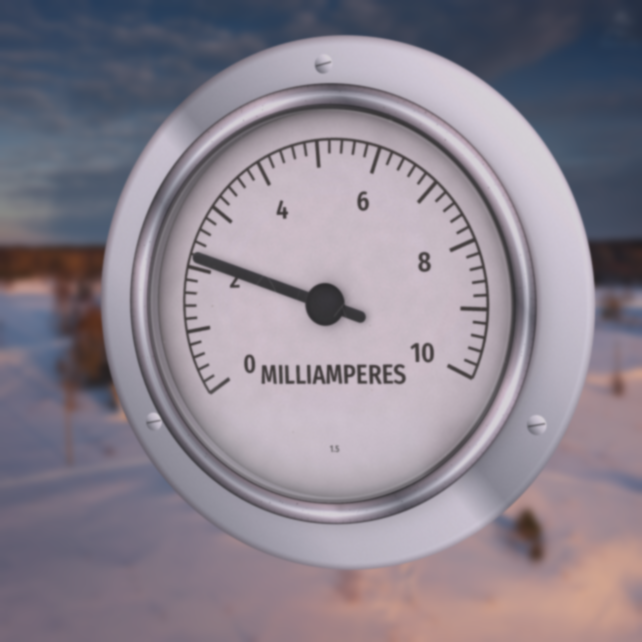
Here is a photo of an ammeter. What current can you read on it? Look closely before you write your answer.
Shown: 2.2 mA
